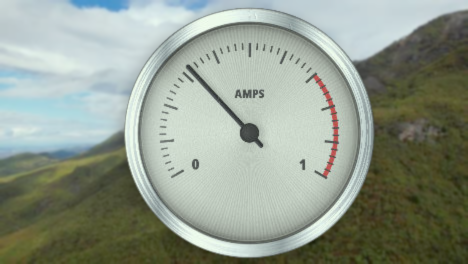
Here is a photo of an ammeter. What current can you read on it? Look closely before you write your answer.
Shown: 0.32 A
